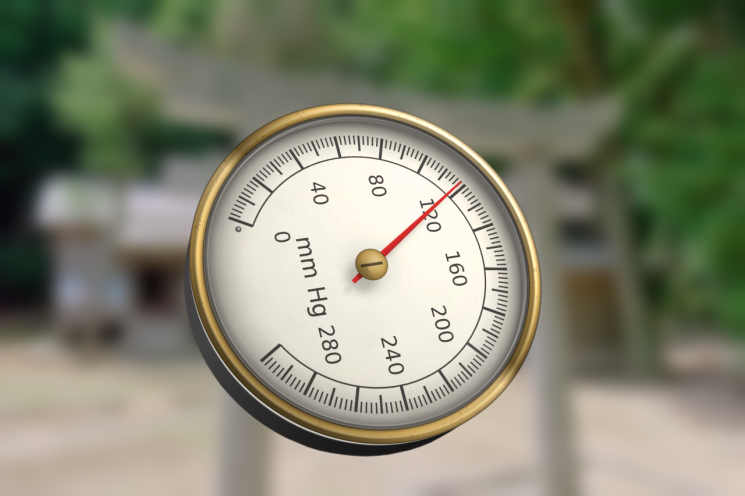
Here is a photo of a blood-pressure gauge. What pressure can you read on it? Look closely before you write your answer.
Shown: 118 mmHg
